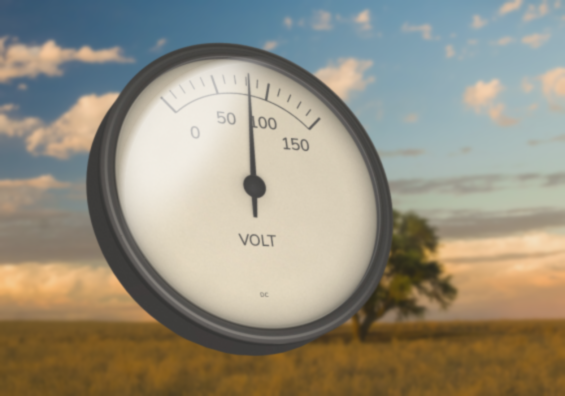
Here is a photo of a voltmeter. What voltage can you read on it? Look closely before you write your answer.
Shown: 80 V
